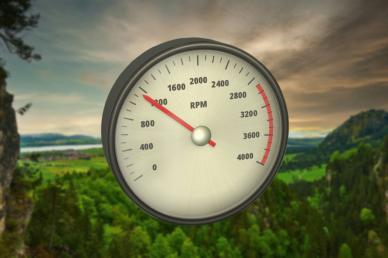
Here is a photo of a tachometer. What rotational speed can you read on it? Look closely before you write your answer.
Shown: 1150 rpm
